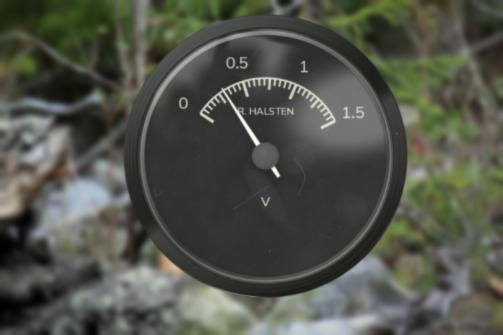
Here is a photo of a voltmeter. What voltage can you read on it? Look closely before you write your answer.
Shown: 0.3 V
